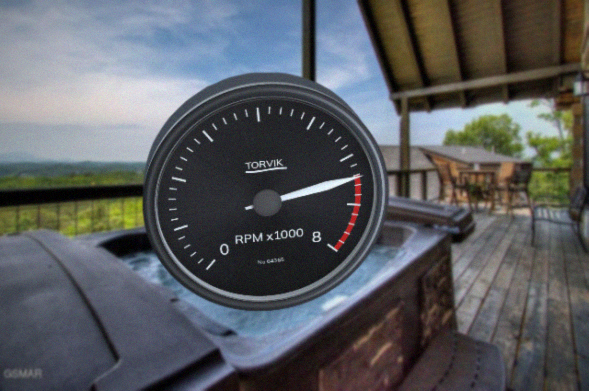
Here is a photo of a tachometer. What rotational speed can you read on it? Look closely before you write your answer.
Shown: 6400 rpm
